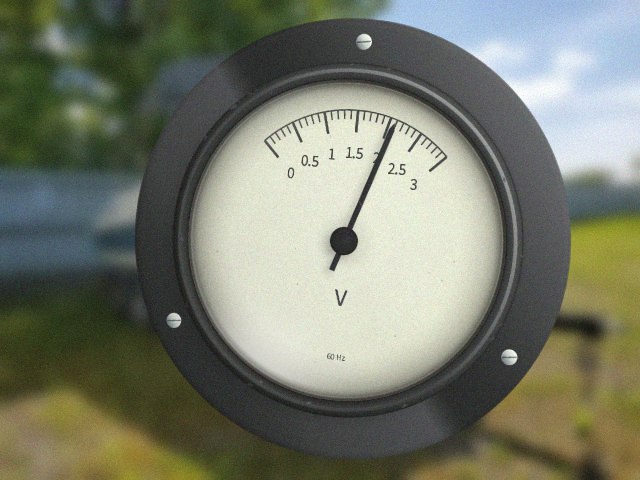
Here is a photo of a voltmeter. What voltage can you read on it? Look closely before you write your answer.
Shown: 2.1 V
